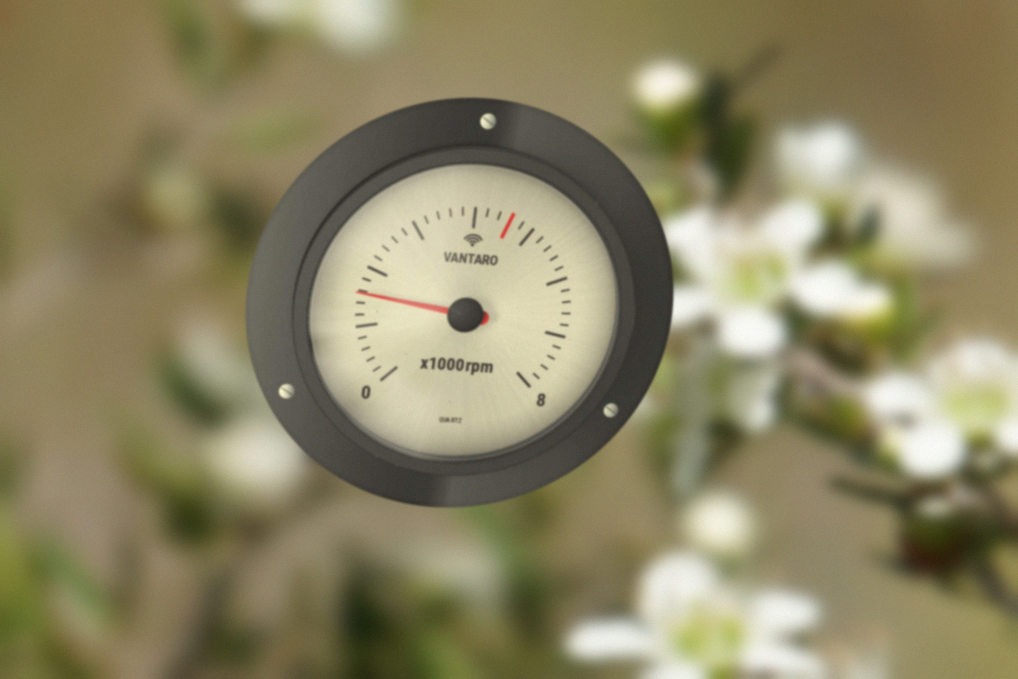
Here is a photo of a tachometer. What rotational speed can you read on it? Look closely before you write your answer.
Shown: 1600 rpm
